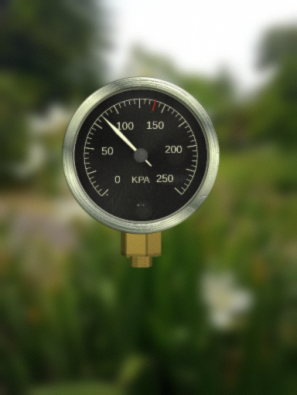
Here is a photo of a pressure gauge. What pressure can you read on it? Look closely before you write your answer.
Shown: 85 kPa
